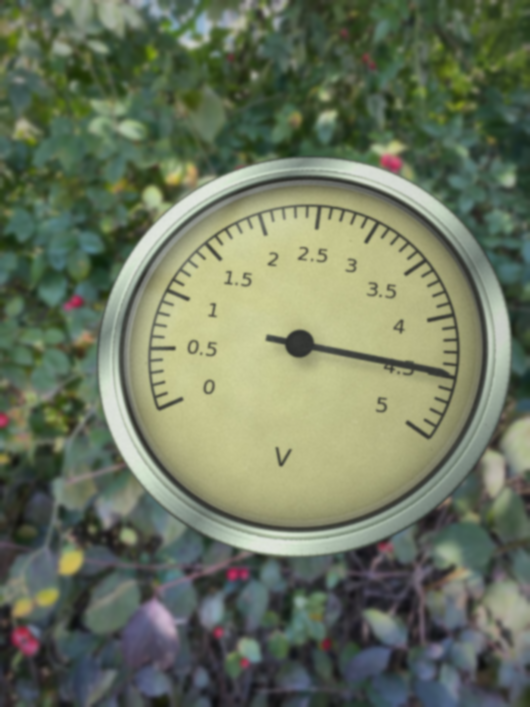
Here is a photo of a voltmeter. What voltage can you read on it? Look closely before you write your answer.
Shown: 4.5 V
